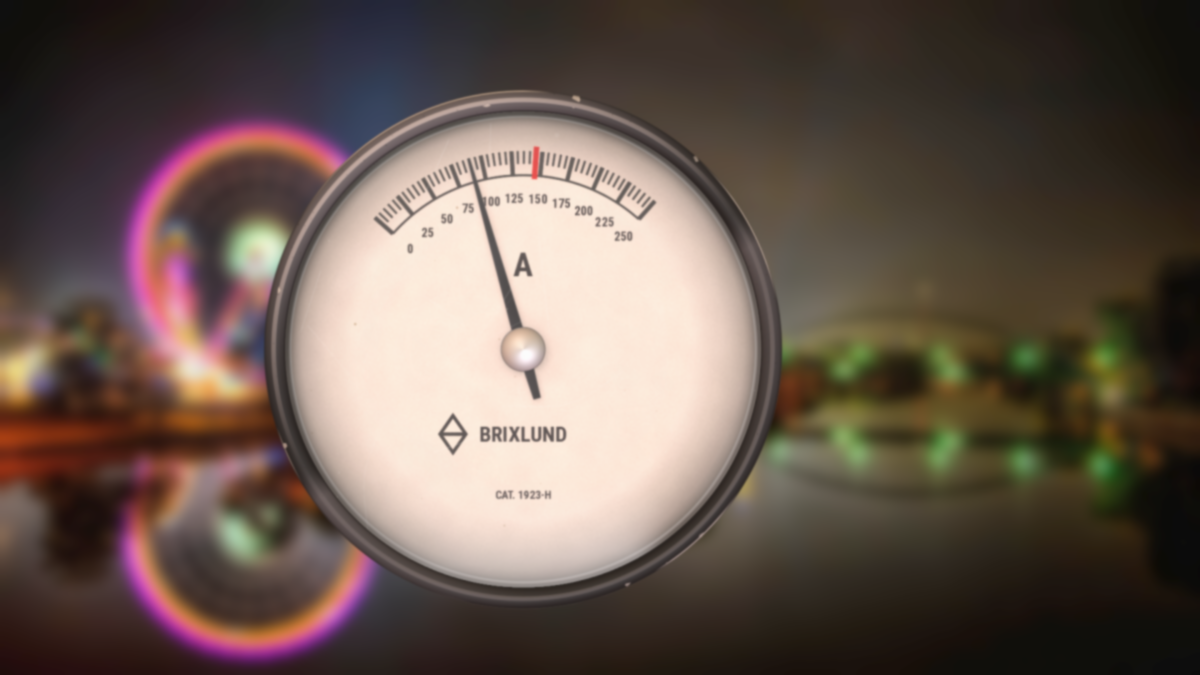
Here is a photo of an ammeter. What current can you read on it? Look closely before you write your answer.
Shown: 90 A
